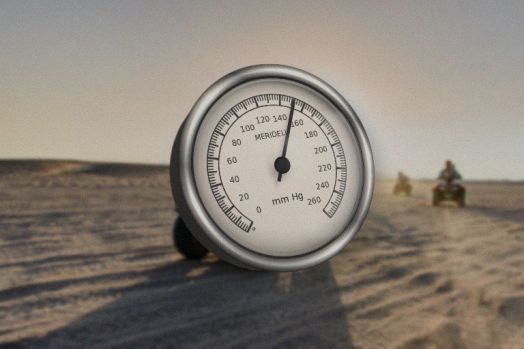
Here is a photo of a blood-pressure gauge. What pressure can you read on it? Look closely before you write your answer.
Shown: 150 mmHg
